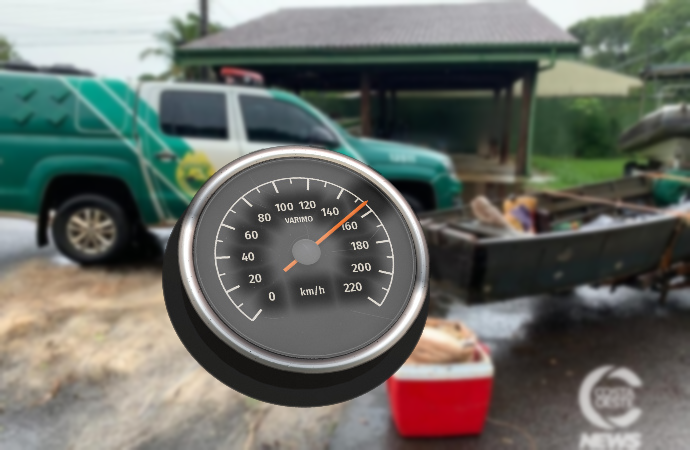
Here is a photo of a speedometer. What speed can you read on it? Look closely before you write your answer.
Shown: 155 km/h
